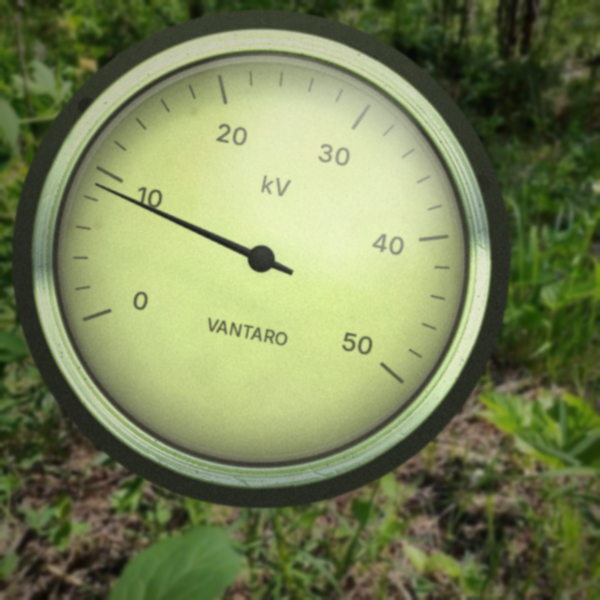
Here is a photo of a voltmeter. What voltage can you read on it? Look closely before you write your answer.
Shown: 9 kV
